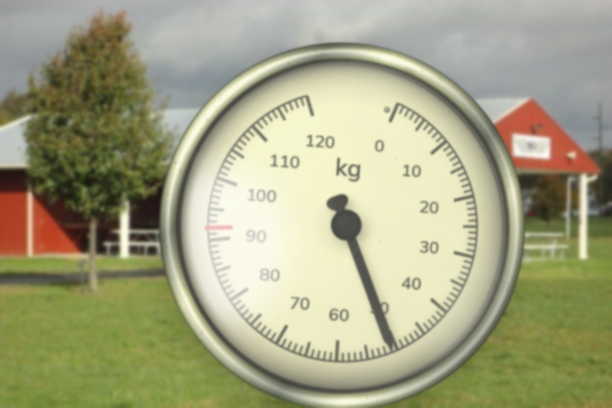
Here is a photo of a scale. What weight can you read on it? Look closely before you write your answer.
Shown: 51 kg
